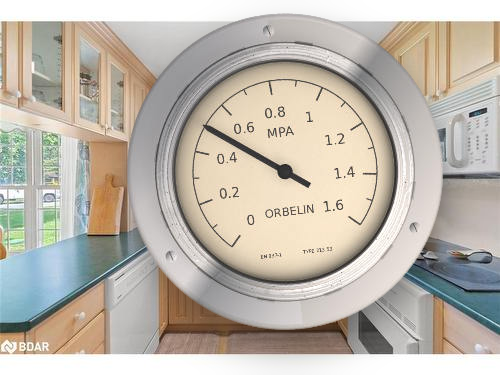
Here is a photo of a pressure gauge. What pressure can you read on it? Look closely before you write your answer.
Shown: 0.5 MPa
